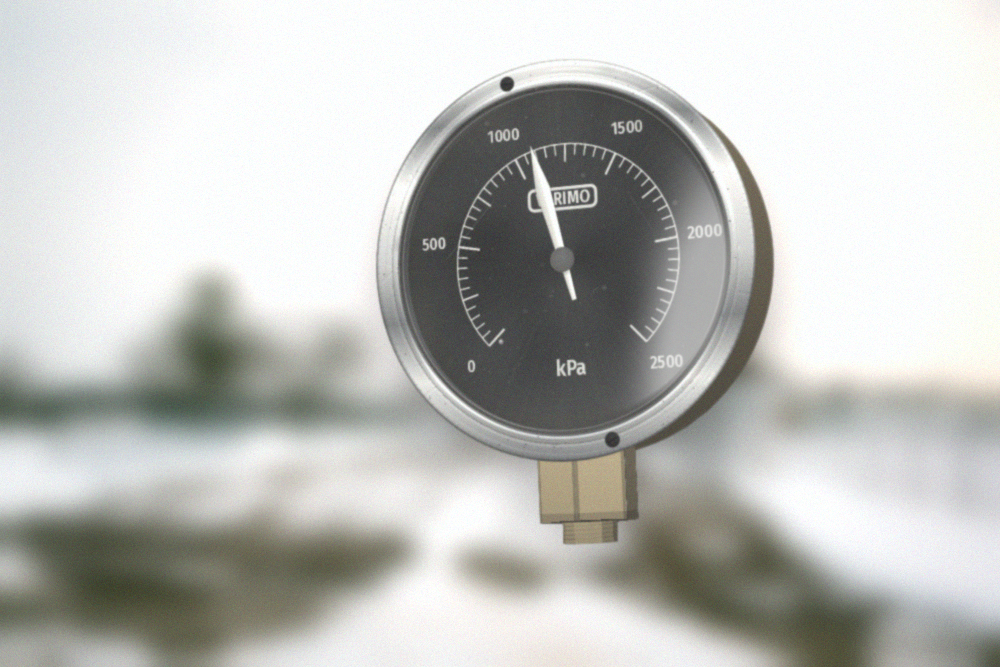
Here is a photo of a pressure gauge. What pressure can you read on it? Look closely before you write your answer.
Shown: 1100 kPa
